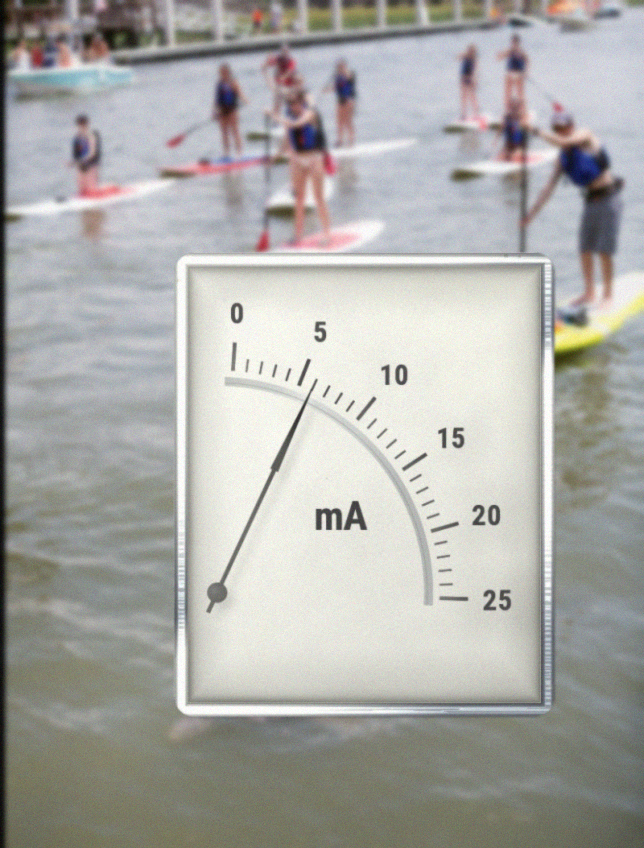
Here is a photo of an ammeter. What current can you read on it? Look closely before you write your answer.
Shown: 6 mA
